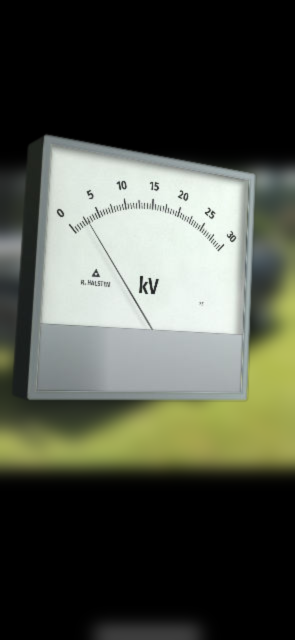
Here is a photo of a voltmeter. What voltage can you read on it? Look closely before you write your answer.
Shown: 2.5 kV
